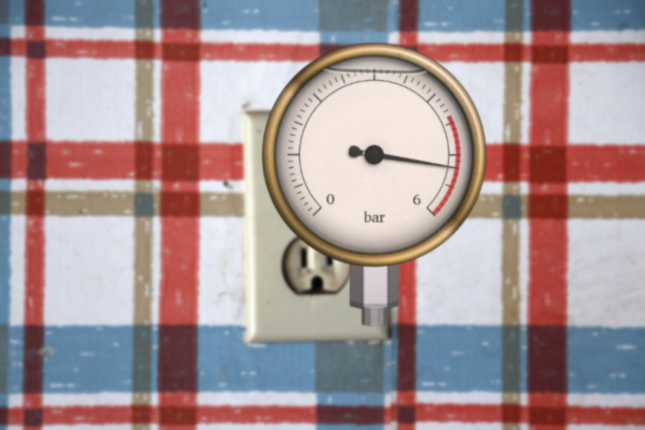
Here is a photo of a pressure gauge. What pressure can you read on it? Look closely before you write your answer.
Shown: 5.2 bar
